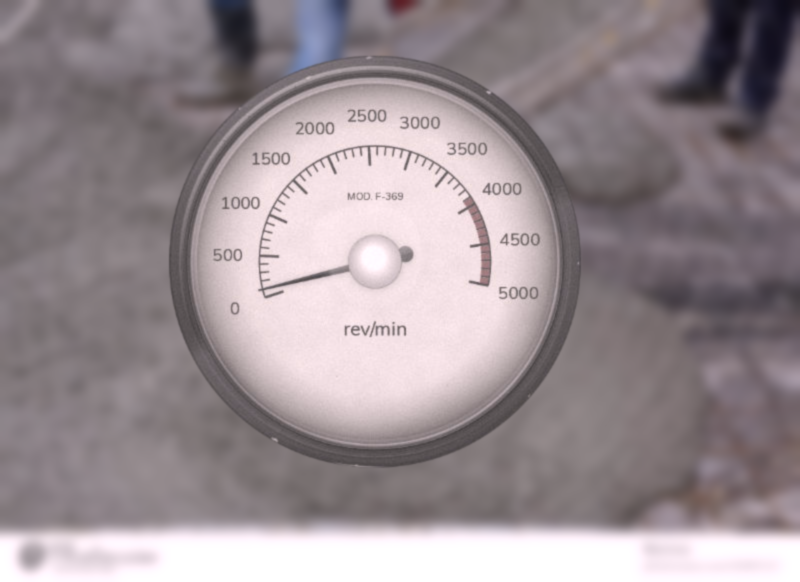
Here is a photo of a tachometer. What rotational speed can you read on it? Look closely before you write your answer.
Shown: 100 rpm
